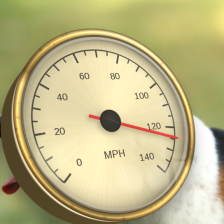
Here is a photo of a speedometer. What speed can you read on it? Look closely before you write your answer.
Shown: 125 mph
